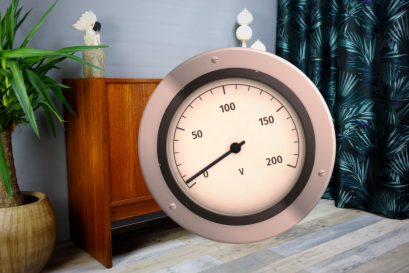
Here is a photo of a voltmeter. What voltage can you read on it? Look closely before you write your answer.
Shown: 5 V
